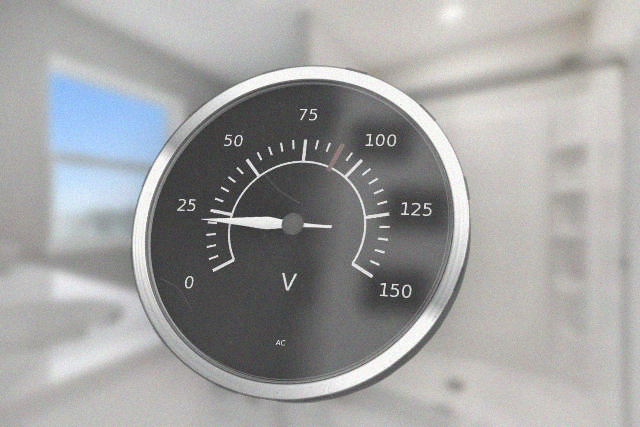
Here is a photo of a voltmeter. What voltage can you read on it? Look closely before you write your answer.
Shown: 20 V
